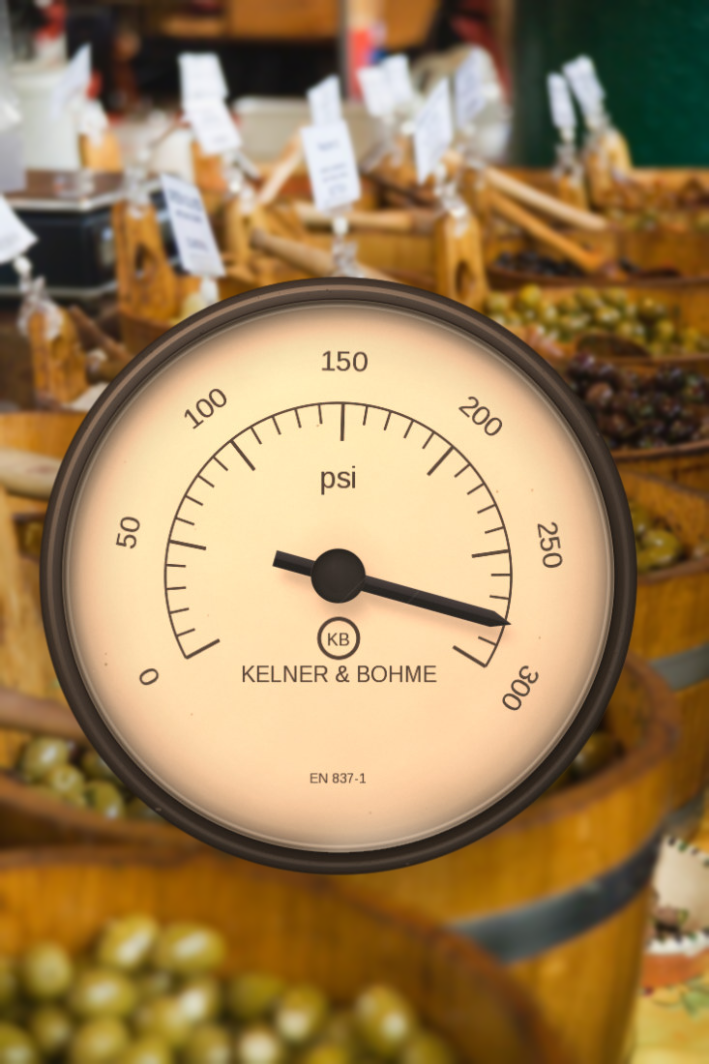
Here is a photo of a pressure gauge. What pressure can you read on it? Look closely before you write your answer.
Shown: 280 psi
